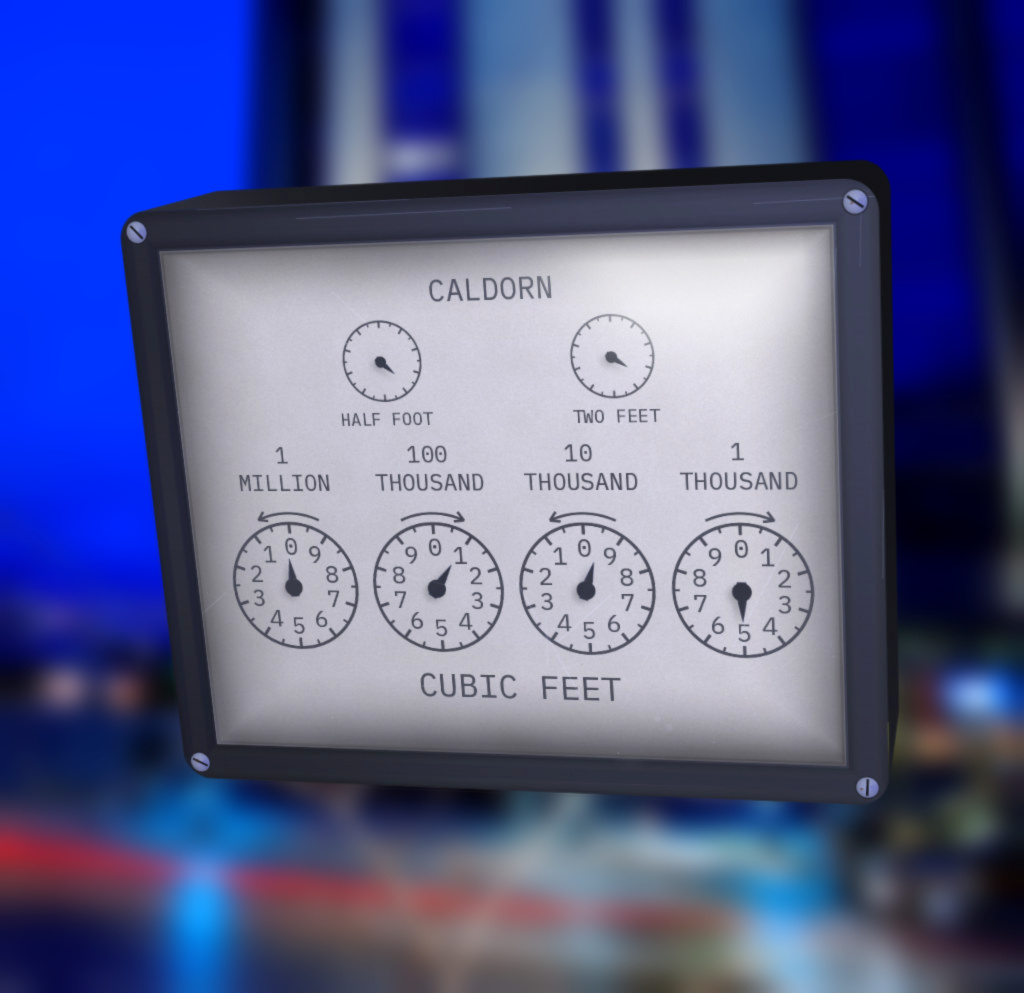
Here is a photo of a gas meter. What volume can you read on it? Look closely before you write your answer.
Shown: 9500 ft³
